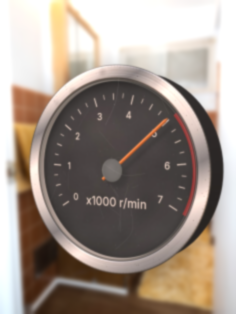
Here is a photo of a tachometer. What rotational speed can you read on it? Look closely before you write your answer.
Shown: 5000 rpm
